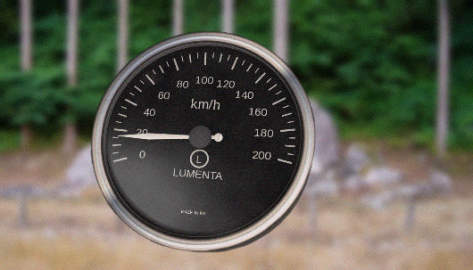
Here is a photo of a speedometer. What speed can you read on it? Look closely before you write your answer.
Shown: 15 km/h
